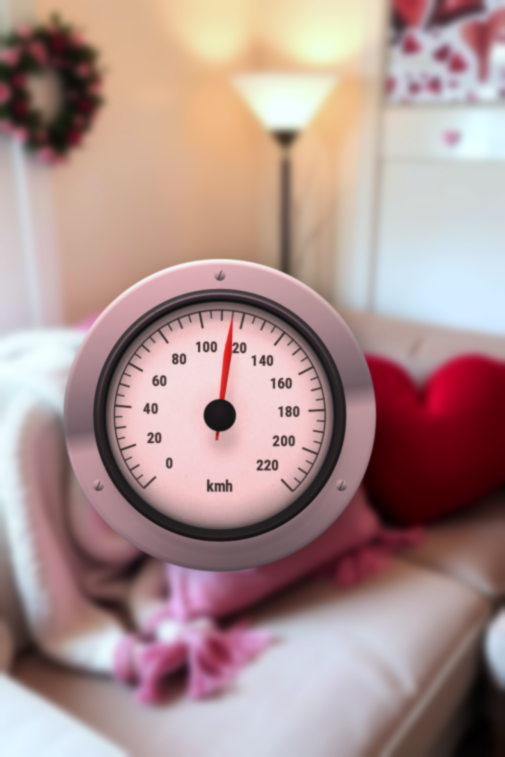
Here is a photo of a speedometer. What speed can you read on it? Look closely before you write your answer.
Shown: 115 km/h
